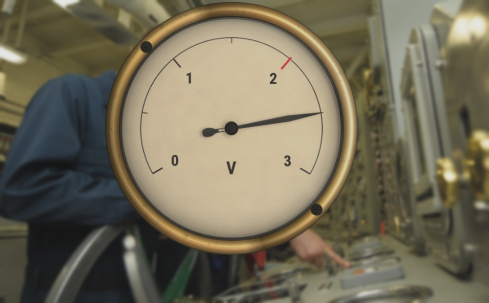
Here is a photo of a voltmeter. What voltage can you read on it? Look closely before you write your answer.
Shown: 2.5 V
